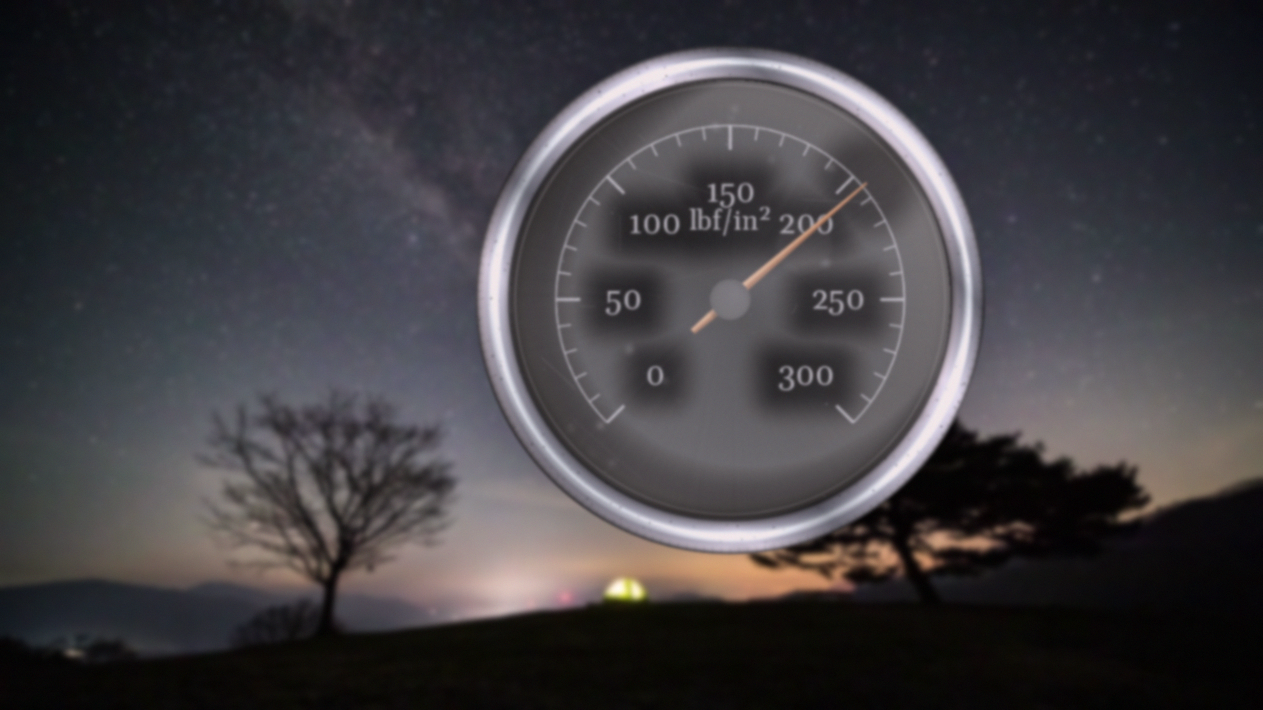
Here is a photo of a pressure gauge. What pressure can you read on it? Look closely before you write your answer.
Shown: 205 psi
